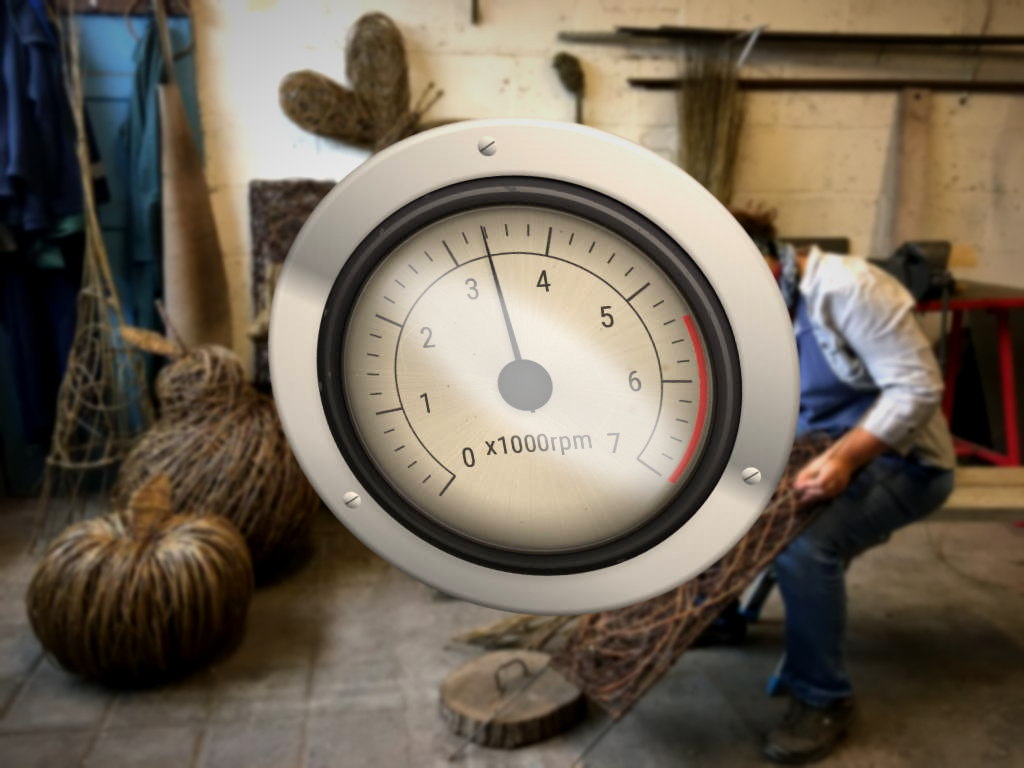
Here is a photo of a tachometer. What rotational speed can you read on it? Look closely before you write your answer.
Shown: 3400 rpm
